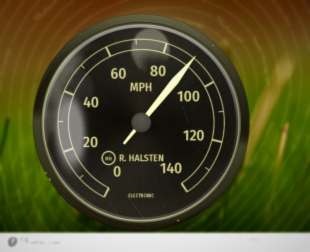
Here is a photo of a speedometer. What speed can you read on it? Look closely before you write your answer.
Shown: 90 mph
